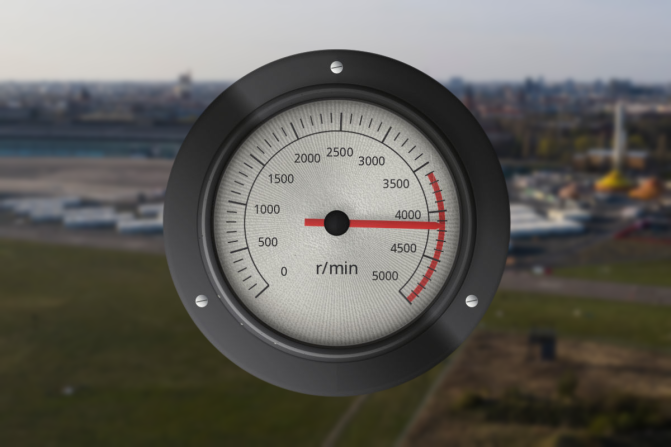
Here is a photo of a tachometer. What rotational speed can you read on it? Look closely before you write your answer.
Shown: 4150 rpm
